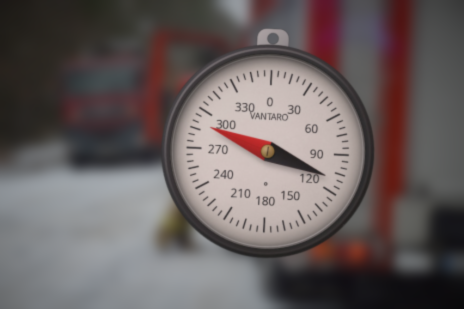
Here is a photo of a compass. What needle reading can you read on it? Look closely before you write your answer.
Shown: 290 °
